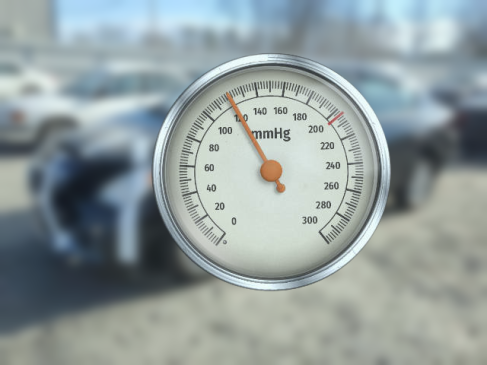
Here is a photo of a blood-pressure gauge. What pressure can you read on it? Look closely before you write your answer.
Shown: 120 mmHg
